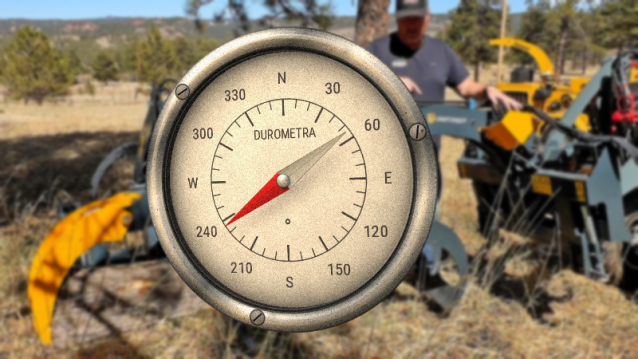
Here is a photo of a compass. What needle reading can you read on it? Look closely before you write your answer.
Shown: 235 °
